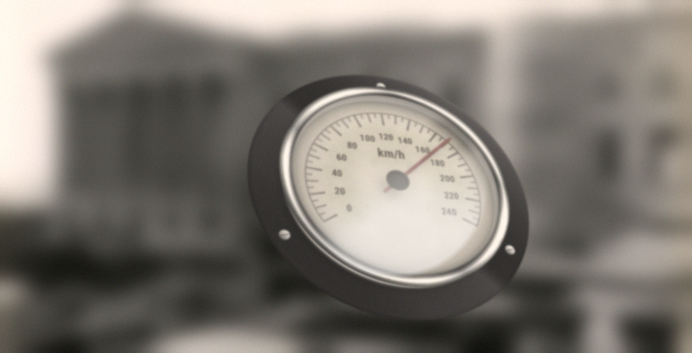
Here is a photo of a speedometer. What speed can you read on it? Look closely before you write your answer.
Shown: 170 km/h
